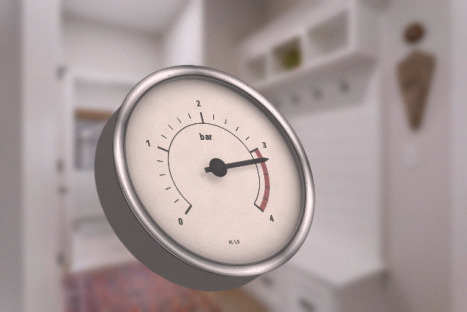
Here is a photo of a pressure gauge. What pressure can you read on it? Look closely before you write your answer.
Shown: 3.2 bar
